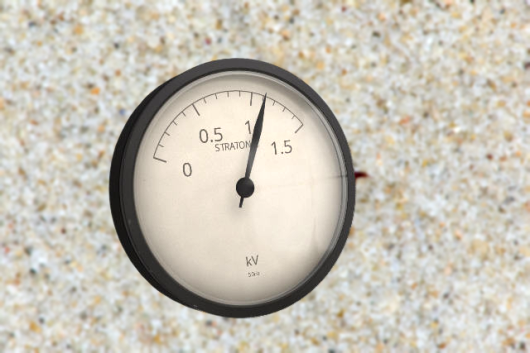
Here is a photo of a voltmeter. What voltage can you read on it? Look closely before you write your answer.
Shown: 1.1 kV
